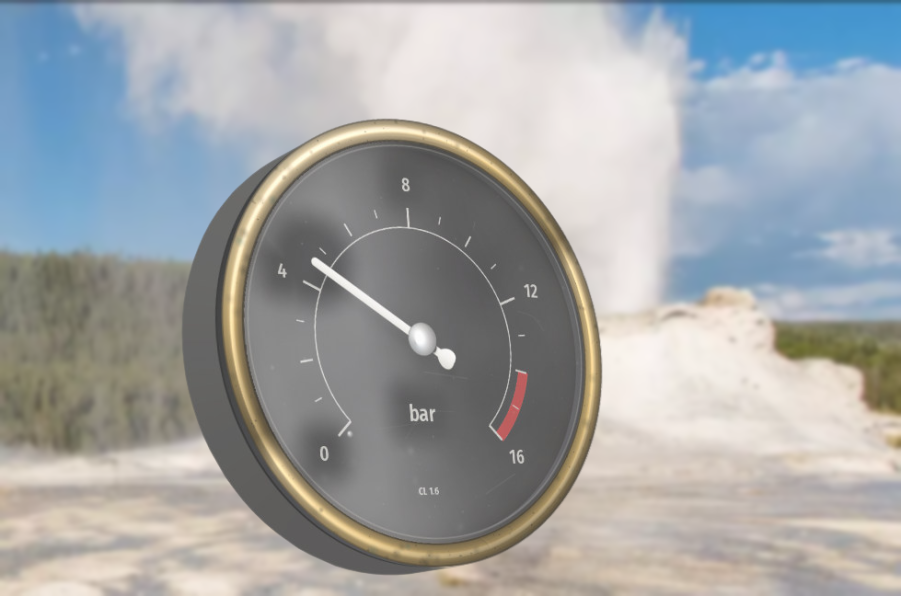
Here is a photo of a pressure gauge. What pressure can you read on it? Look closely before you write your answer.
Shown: 4.5 bar
